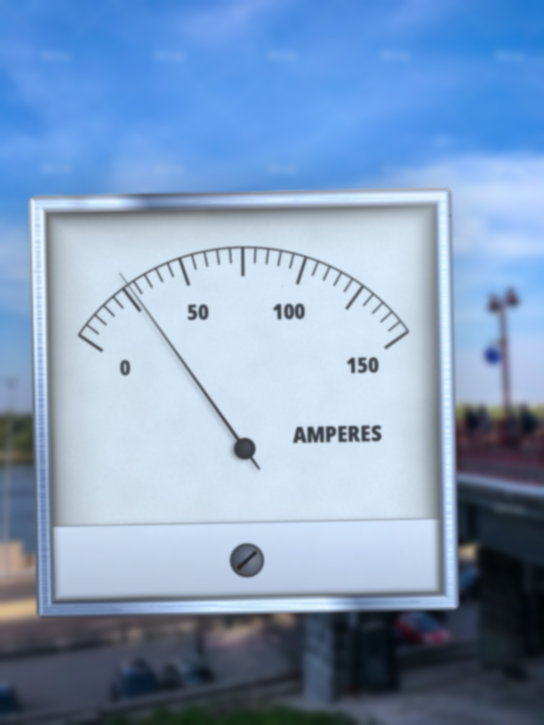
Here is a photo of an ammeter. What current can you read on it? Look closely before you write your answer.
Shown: 27.5 A
